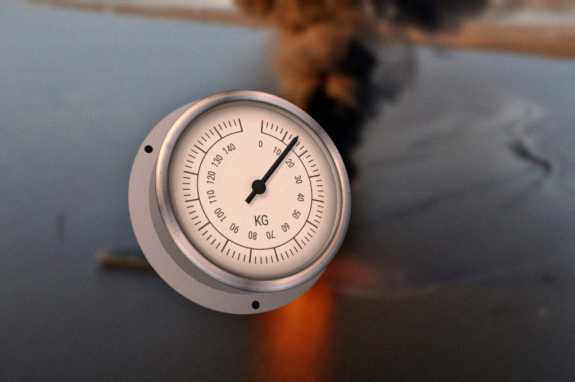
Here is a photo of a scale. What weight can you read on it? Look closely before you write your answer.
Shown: 14 kg
